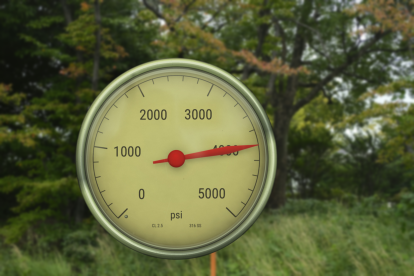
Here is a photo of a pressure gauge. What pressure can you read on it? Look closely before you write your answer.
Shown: 4000 psi
